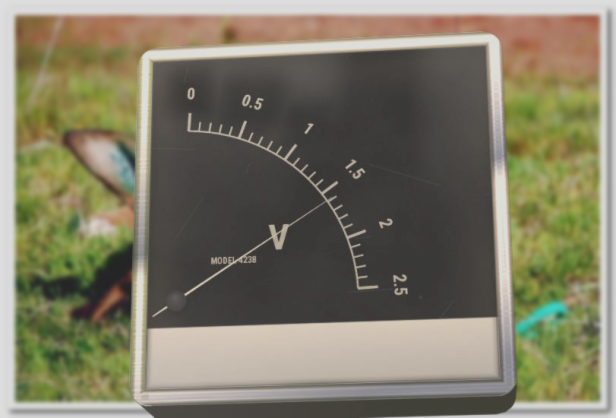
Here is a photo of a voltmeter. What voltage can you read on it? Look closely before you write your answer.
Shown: 1.6 V
